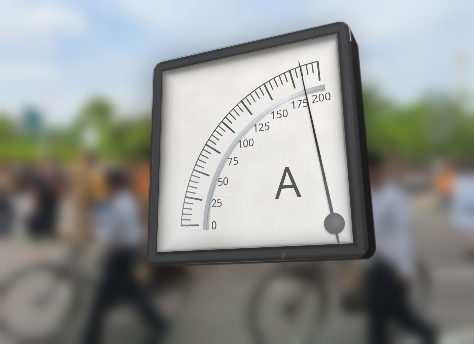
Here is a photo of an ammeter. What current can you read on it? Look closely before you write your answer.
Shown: 185 A
